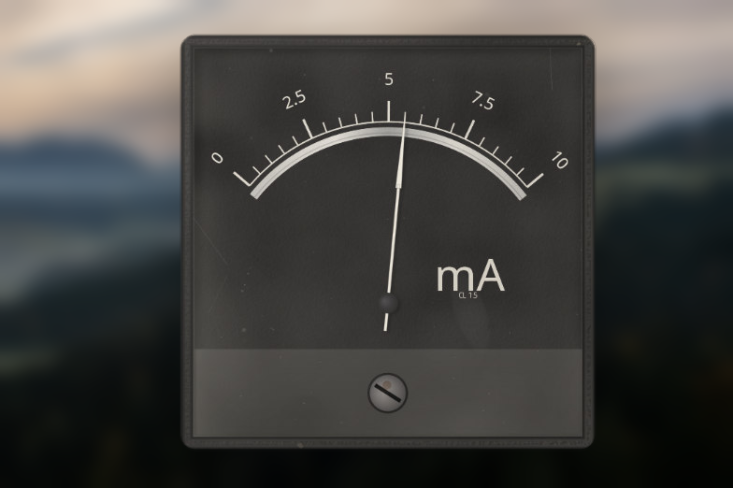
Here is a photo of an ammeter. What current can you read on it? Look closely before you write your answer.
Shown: 5.5 mA
